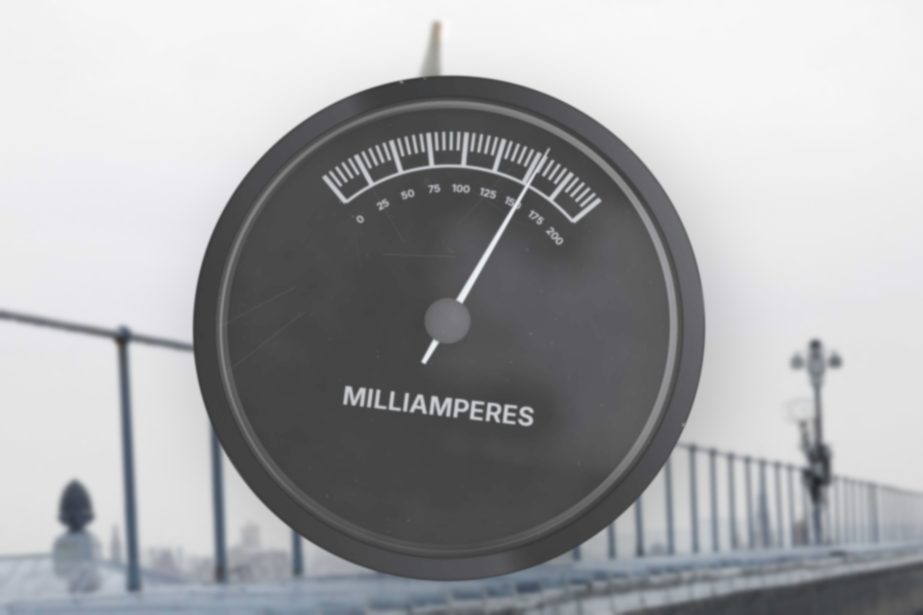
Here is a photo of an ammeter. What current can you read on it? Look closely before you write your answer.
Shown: 155 mA
